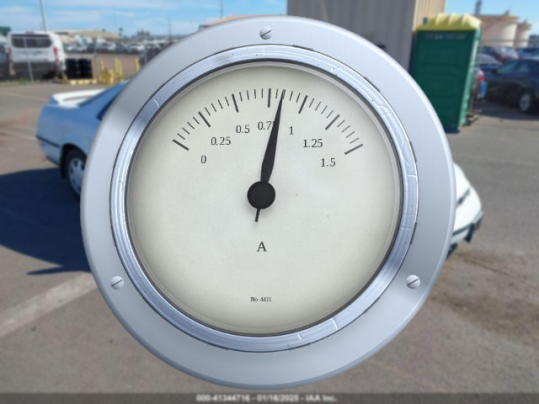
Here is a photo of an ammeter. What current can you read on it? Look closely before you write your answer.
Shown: 0.85 A
